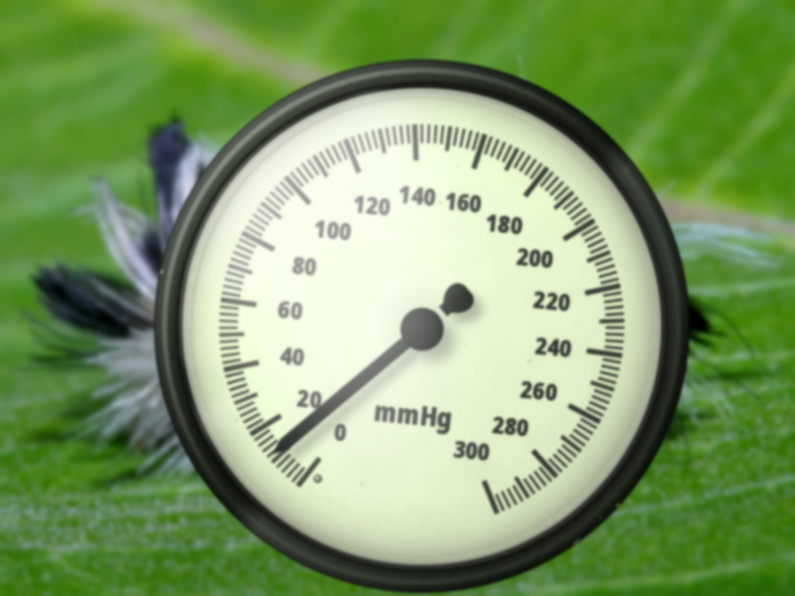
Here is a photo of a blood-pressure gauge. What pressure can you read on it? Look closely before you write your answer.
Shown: 12 mmHg
